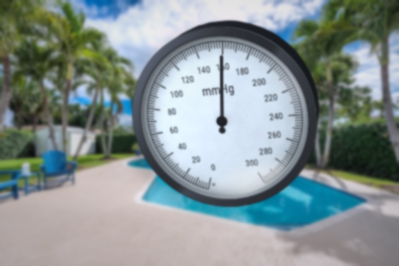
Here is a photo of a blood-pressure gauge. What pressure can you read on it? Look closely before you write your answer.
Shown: 160 mmHg
